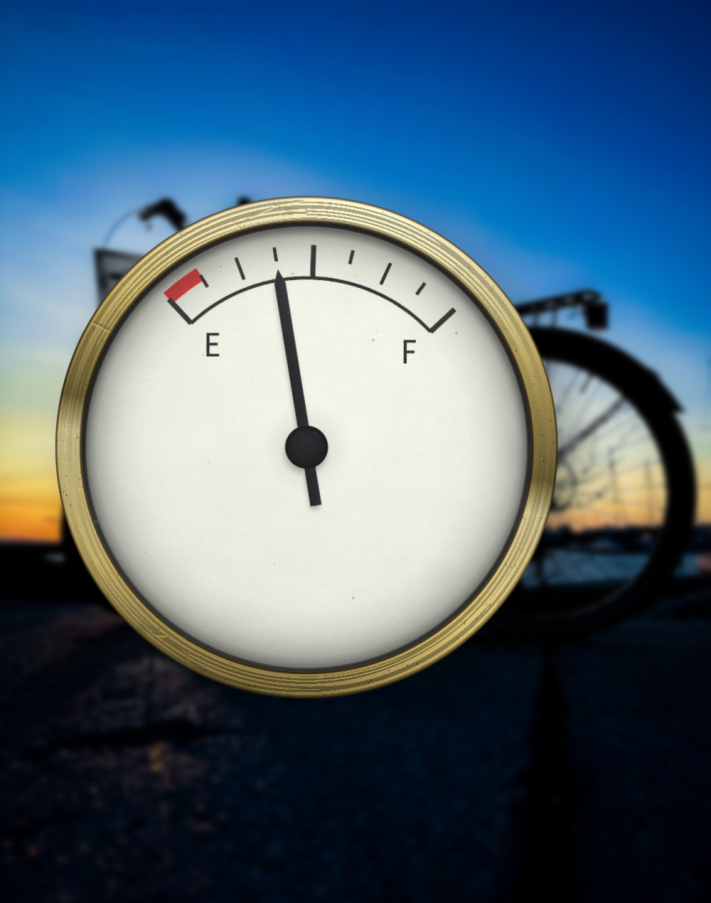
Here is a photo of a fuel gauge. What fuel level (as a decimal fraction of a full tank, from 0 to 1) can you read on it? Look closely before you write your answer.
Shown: 0.375
